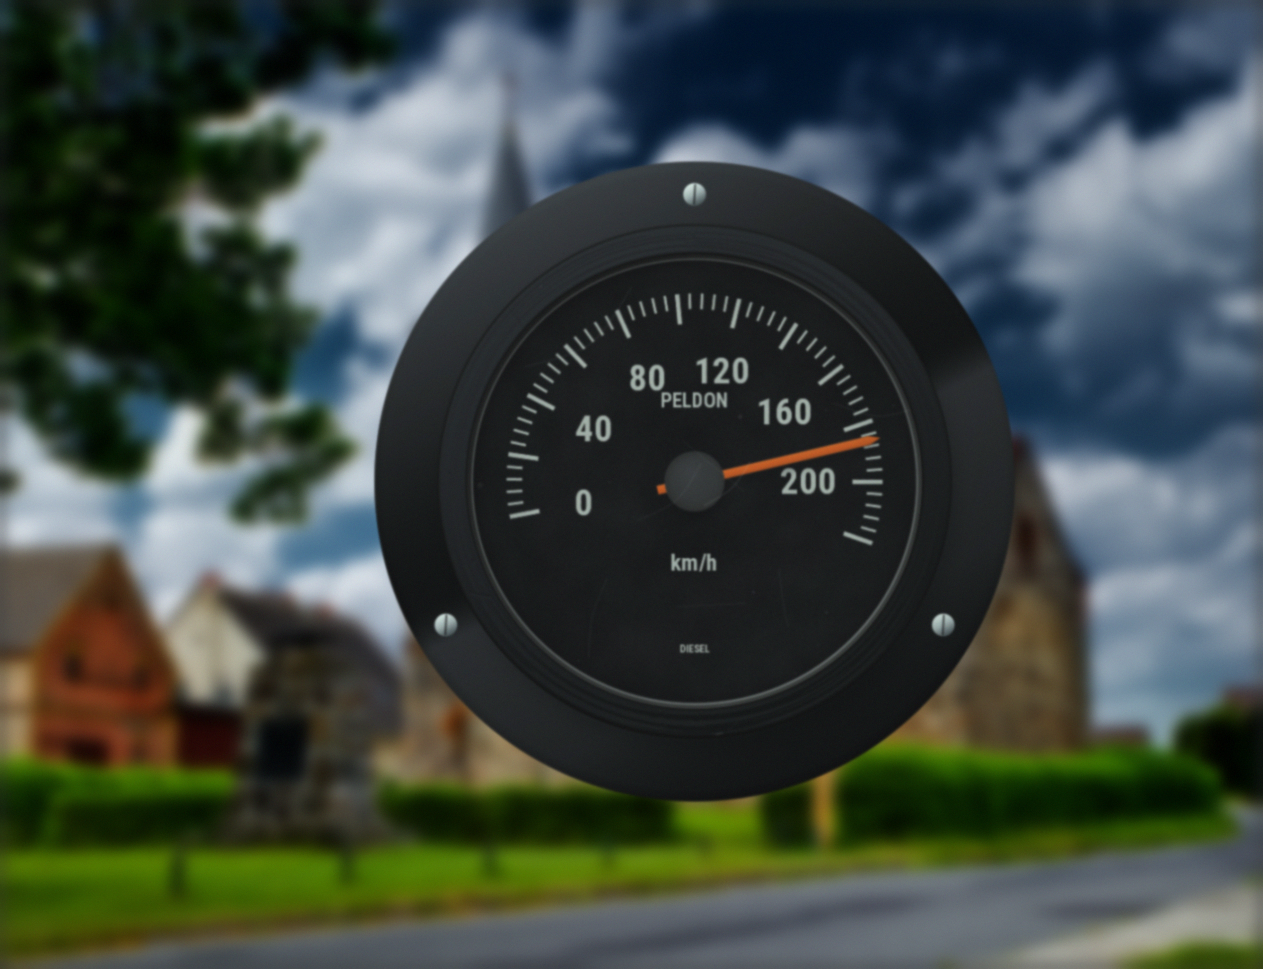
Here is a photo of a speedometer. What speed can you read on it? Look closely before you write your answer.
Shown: 186 km/h
